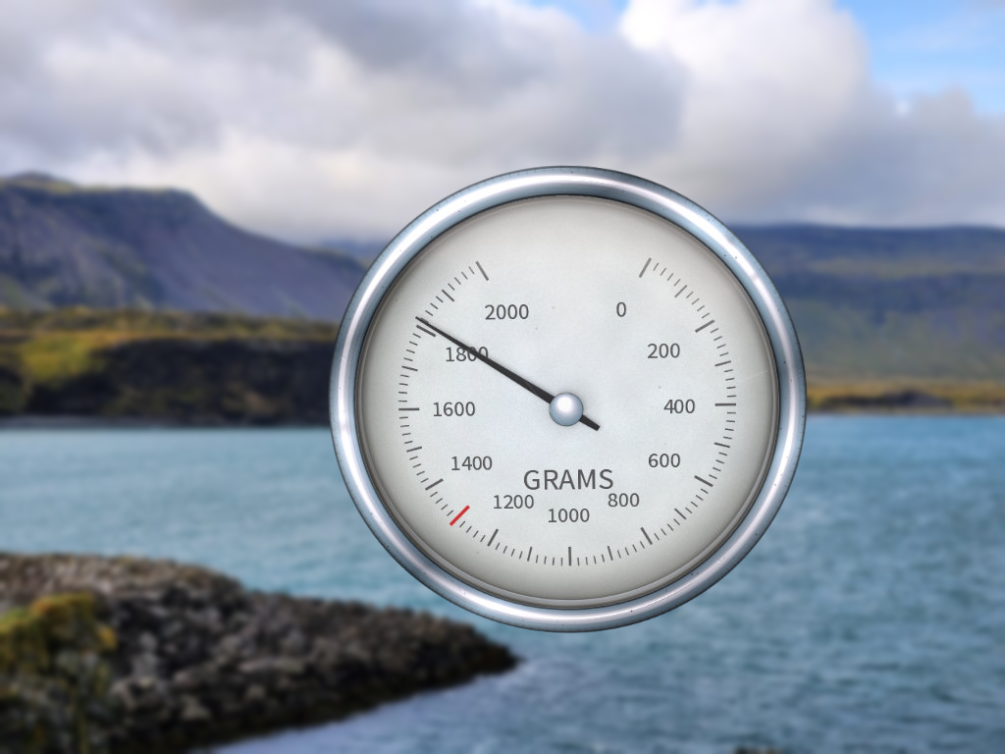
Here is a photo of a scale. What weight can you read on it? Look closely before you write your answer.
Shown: 1820 g
